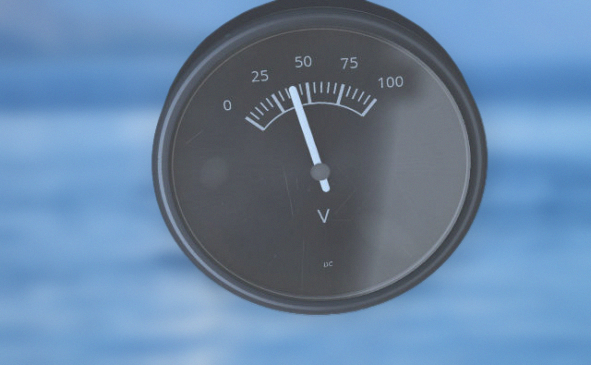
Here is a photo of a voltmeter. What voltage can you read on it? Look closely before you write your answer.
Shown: 40 V
